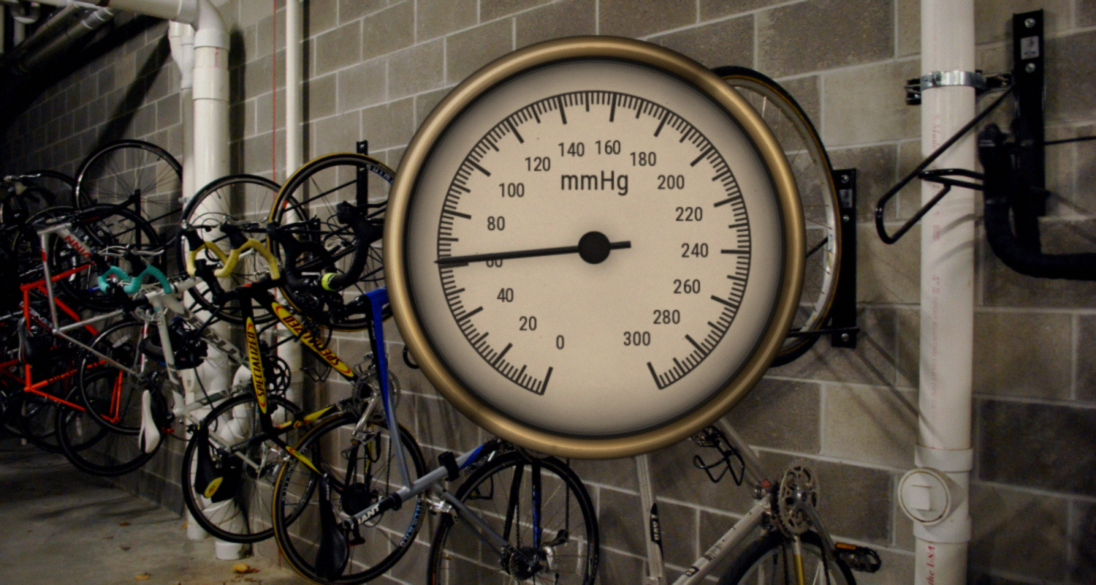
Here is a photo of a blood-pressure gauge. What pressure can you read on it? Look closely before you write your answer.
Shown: 62 mmHg
